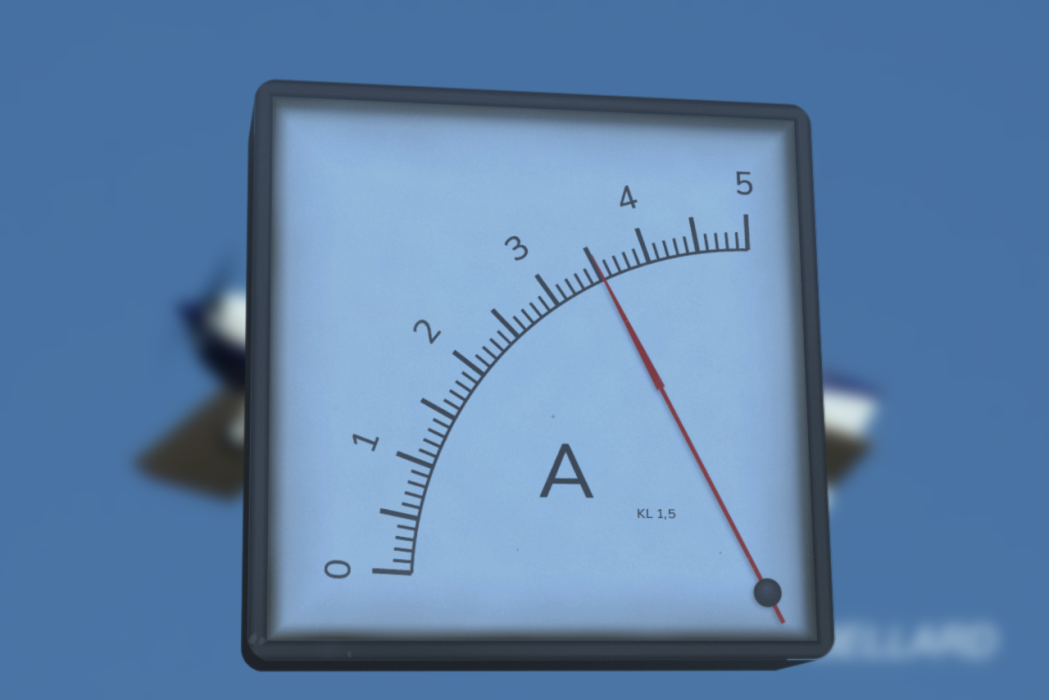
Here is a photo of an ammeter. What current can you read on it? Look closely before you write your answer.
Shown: 3.5 A
